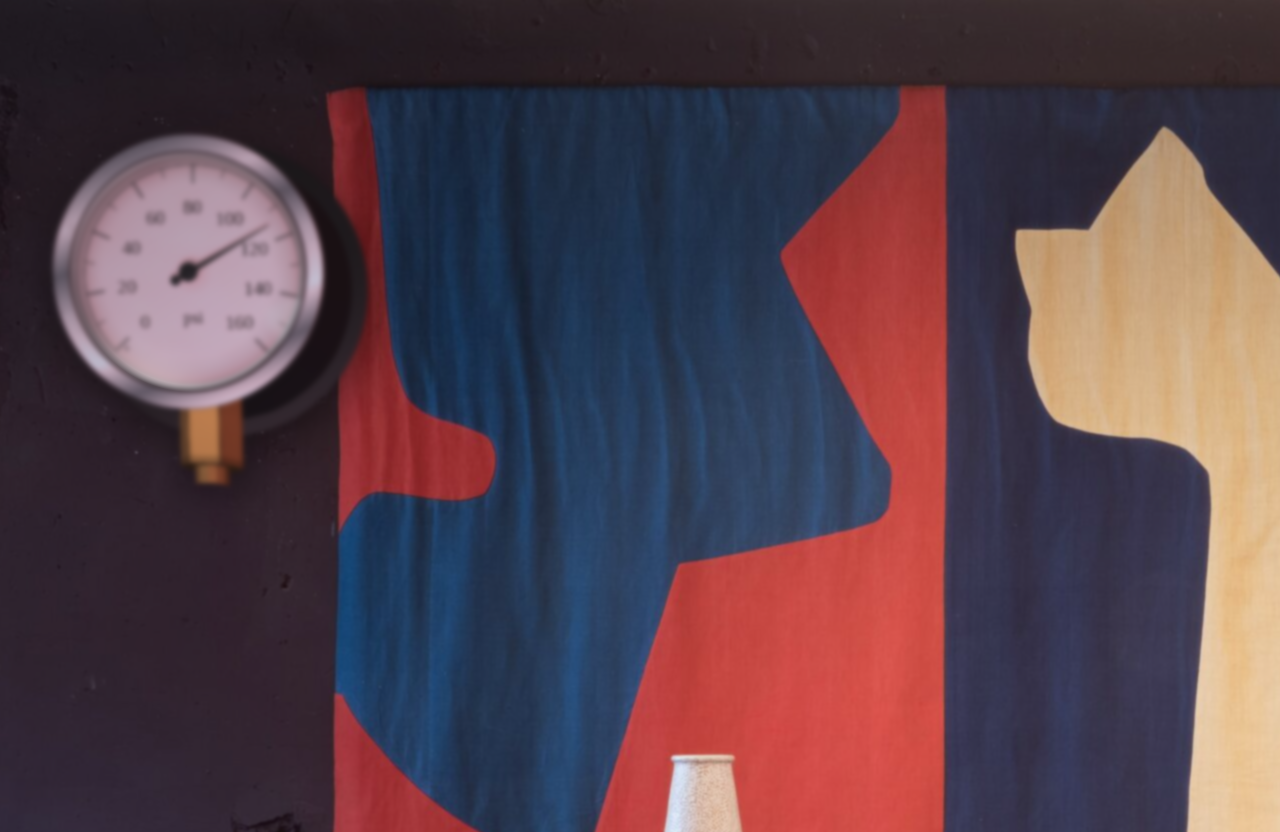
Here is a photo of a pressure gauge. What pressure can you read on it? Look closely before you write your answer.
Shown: 115 psi
